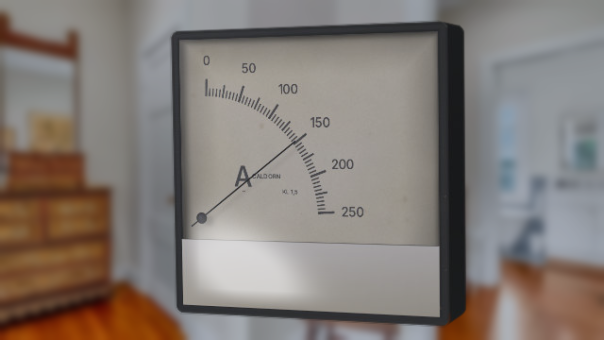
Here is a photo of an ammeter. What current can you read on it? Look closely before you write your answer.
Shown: 150 A
